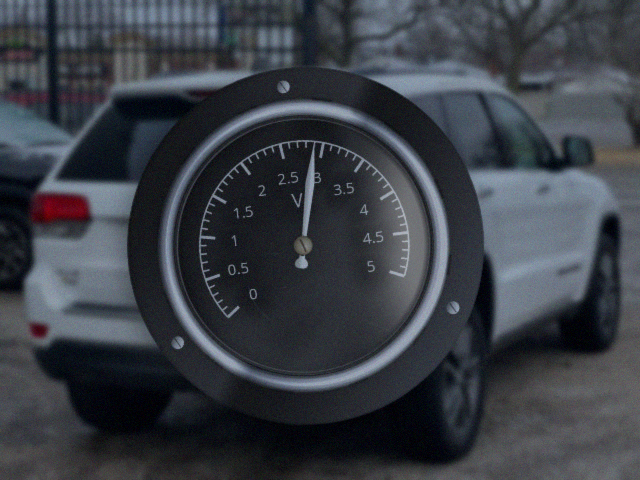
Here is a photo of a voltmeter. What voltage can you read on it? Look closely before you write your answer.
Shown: 2.9 V
